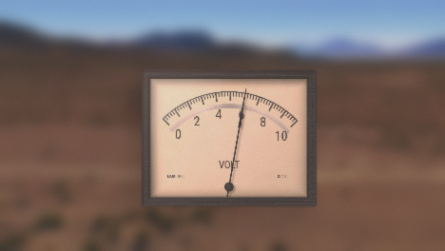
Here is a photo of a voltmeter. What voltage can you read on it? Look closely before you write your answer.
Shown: 6 V
